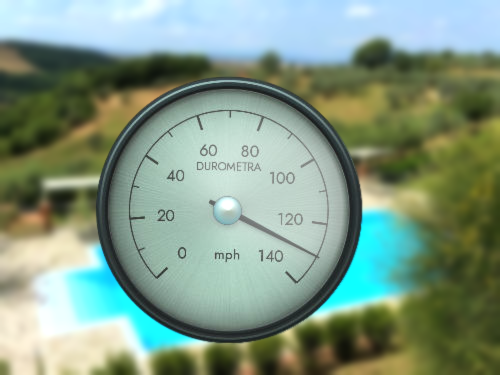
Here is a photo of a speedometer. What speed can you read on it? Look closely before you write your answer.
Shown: 130 mph
